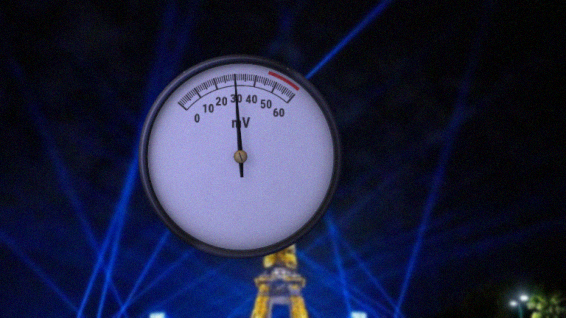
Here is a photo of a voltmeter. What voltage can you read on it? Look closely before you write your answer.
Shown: 30 mV
